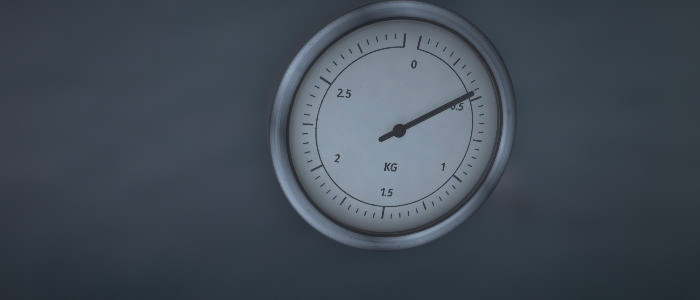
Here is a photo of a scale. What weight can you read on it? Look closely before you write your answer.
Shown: 0.45 kg
